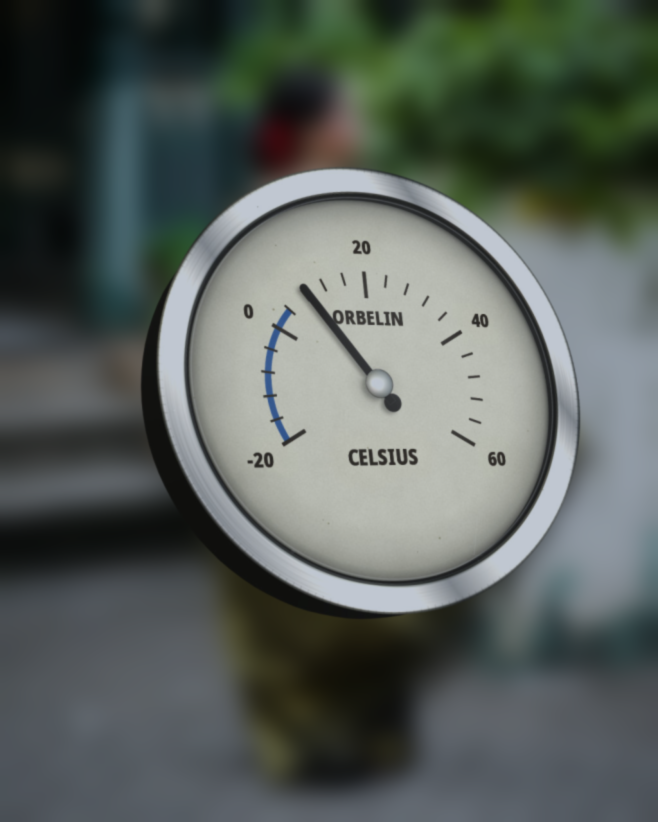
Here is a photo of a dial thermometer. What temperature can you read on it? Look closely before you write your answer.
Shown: 8 °C
